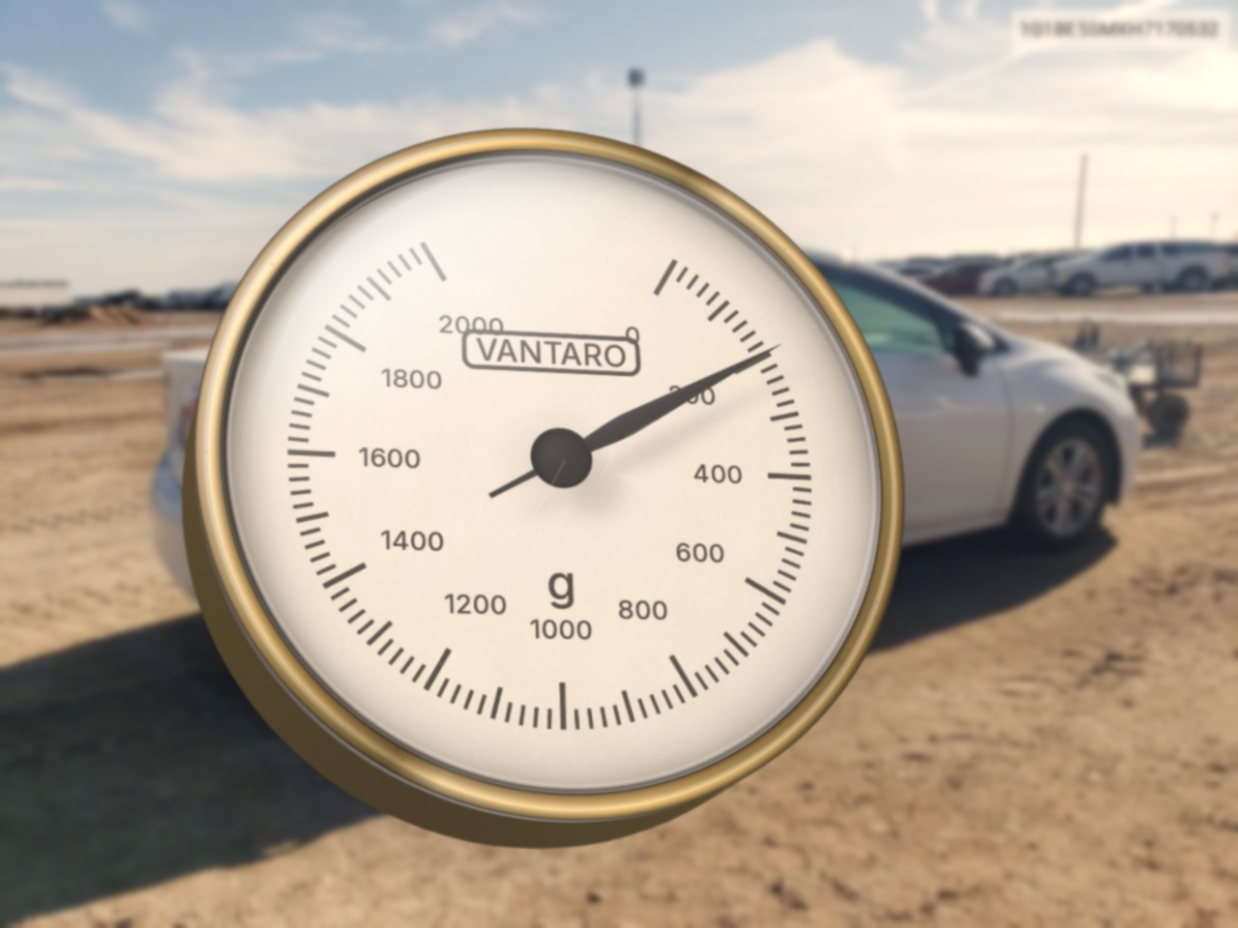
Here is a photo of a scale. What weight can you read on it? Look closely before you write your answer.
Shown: 200 g
